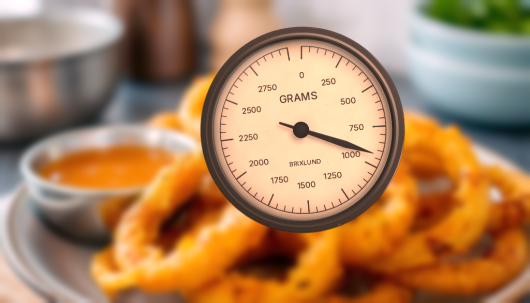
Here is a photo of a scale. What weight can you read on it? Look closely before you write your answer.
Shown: 925 g
